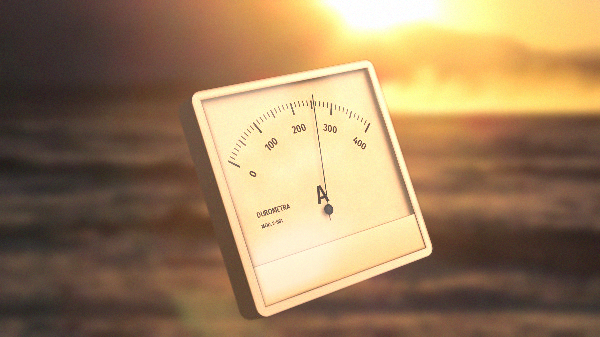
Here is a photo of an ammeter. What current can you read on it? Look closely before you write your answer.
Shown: 250 A
